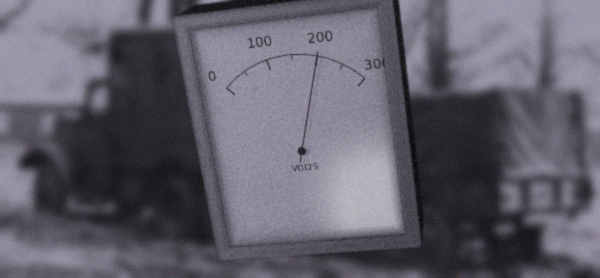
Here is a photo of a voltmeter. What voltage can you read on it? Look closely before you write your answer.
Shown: 200 V
